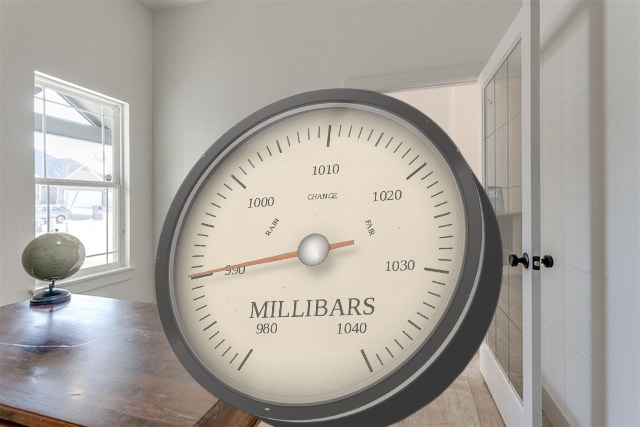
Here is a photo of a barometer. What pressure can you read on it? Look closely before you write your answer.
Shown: 990 mbar
